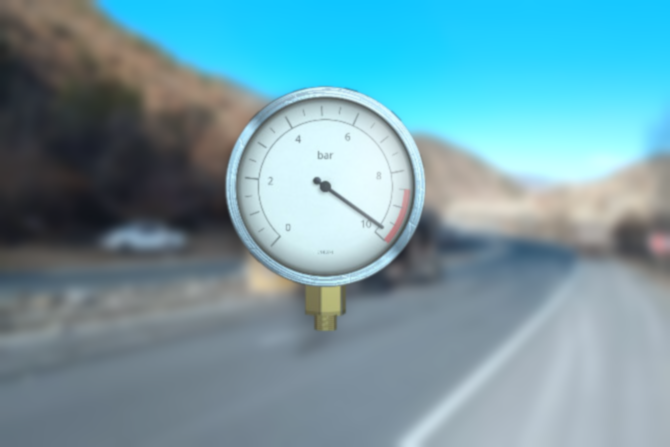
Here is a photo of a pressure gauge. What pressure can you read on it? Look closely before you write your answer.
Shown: 9.75 bar
